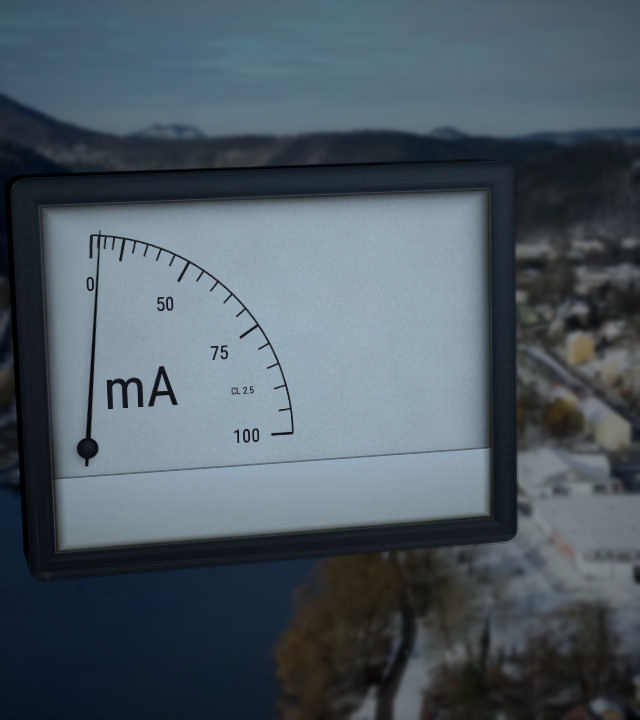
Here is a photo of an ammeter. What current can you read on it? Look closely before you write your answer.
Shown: 10 mA
